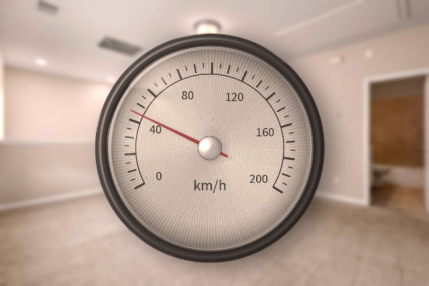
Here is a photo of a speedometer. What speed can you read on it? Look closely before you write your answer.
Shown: 45 km/h
